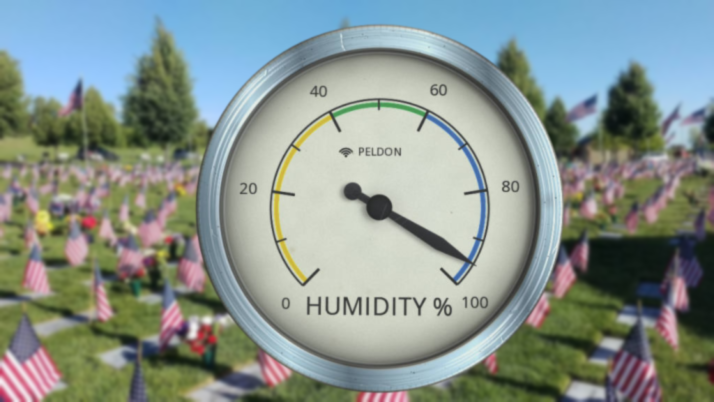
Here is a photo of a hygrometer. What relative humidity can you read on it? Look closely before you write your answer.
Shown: 95 %
